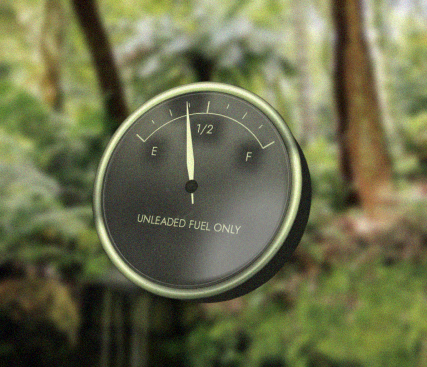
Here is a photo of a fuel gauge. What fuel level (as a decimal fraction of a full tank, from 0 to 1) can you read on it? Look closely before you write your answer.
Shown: 0.375
